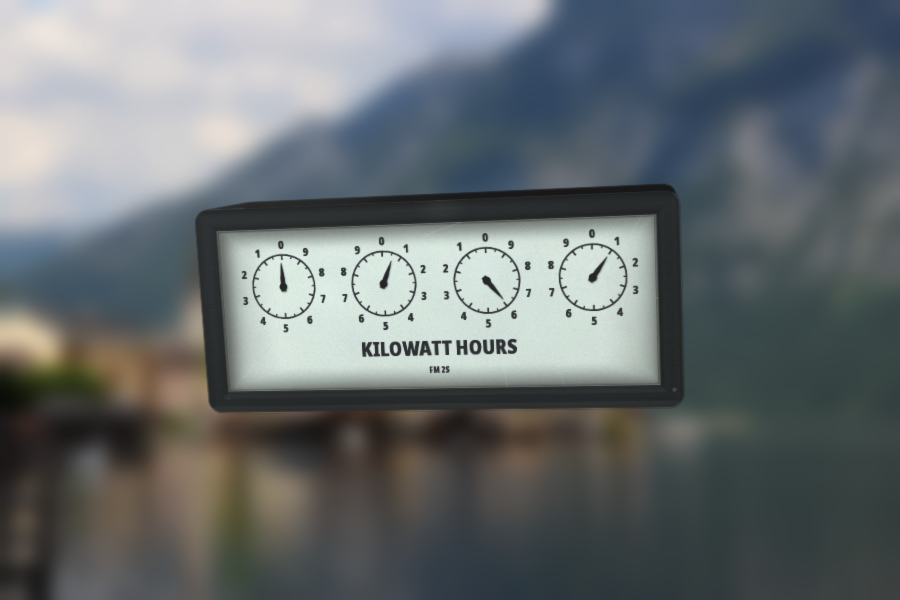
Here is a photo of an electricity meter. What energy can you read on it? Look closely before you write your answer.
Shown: 61 kWh
